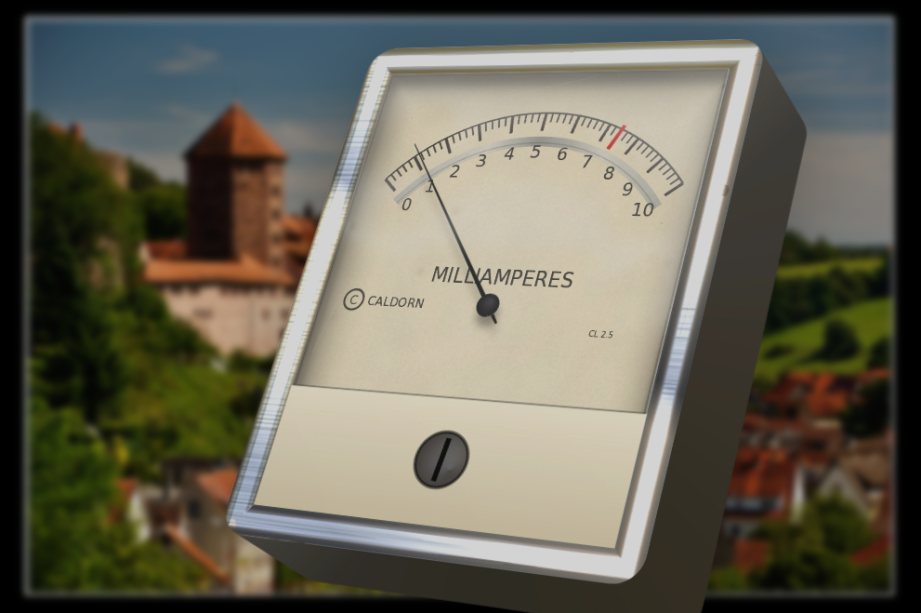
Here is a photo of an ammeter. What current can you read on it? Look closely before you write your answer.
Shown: 1.2 mA
